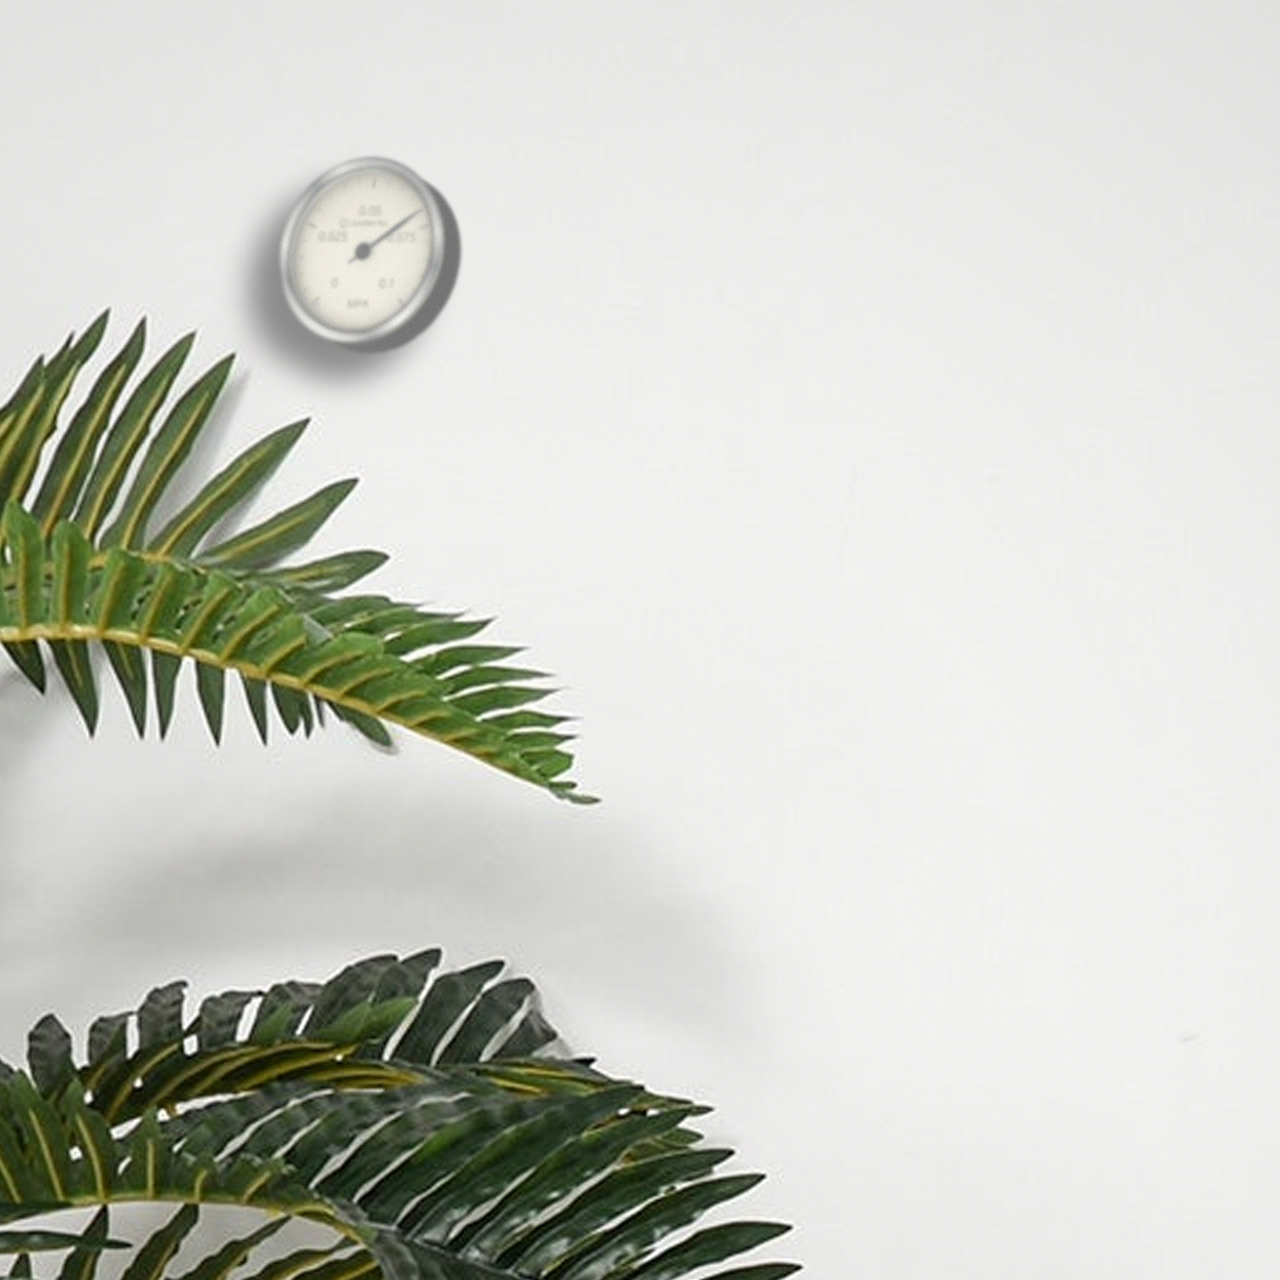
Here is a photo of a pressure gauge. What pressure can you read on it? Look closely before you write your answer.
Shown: 0.07 MPa
